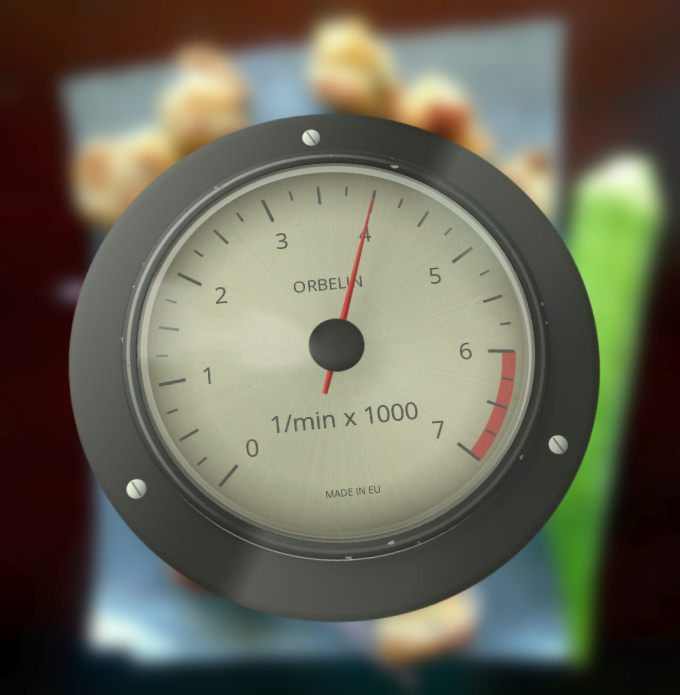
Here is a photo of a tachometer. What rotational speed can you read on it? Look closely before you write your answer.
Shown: 4000 rpm
